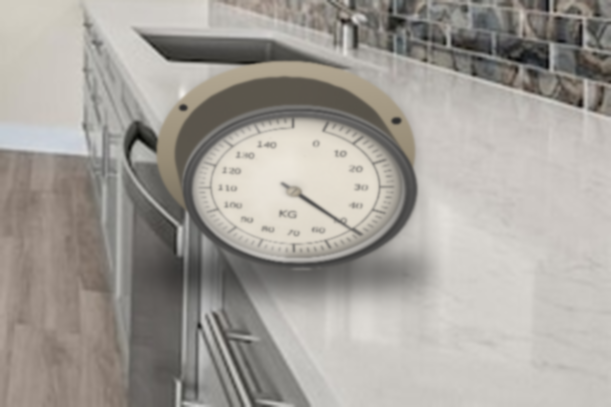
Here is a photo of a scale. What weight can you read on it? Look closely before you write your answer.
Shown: 50 kg
